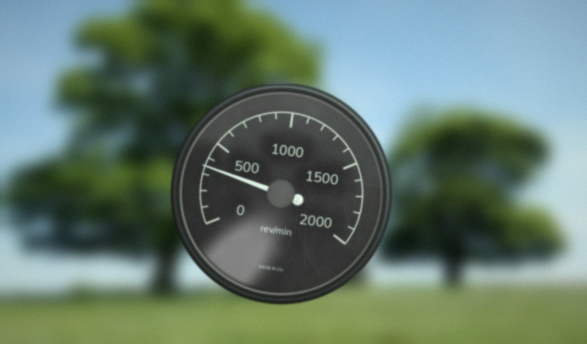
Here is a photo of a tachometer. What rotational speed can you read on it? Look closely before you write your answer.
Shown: 350 rpm
